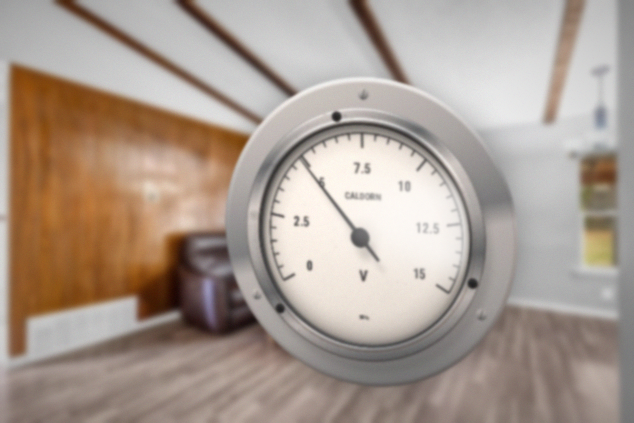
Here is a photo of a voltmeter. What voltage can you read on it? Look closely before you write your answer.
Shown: 5 V
